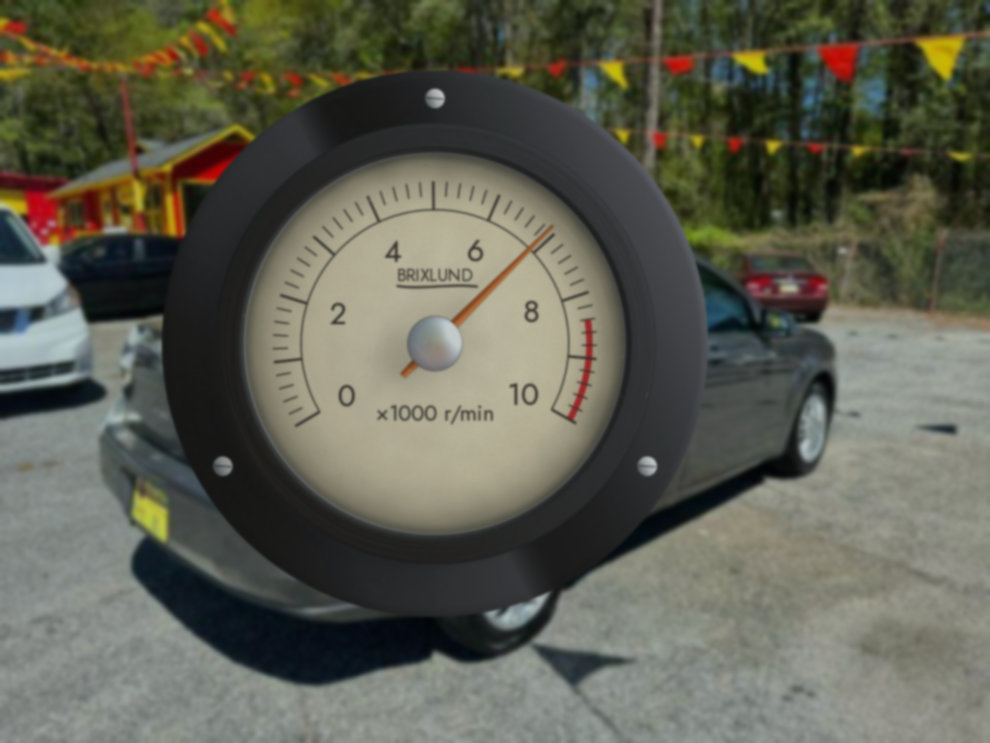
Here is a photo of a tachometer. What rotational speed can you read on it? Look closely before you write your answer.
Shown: 6900 rpm
